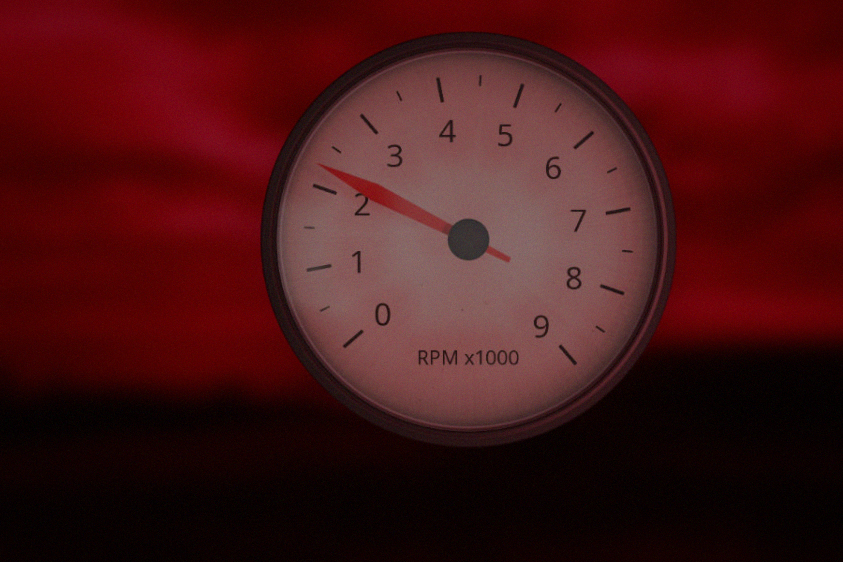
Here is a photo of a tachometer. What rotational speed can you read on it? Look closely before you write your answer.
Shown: 2250 rpm
